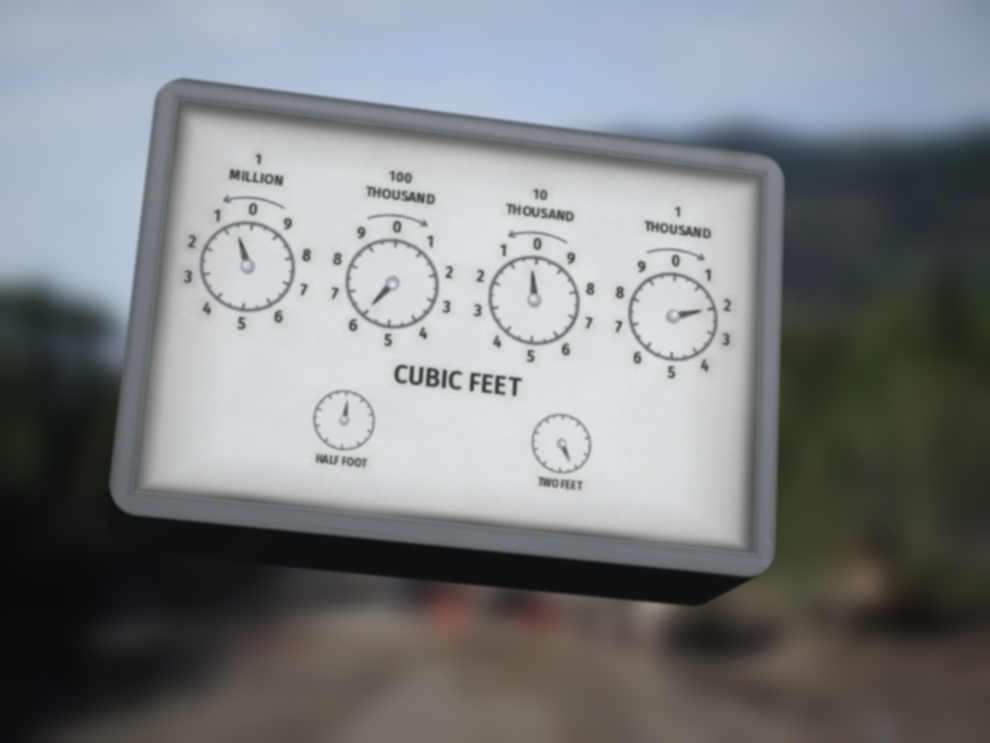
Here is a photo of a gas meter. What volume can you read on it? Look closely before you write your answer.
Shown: 60200 ft³
